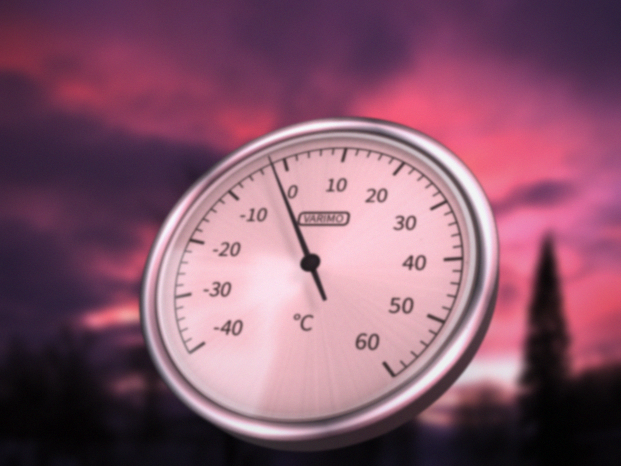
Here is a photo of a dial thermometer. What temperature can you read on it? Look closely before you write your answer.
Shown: -2 °C
